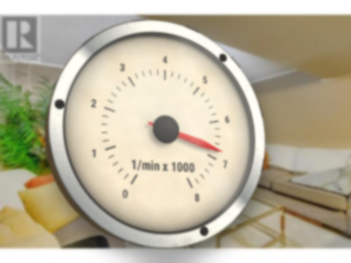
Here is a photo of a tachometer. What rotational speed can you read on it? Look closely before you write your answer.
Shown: 6800 rpm
